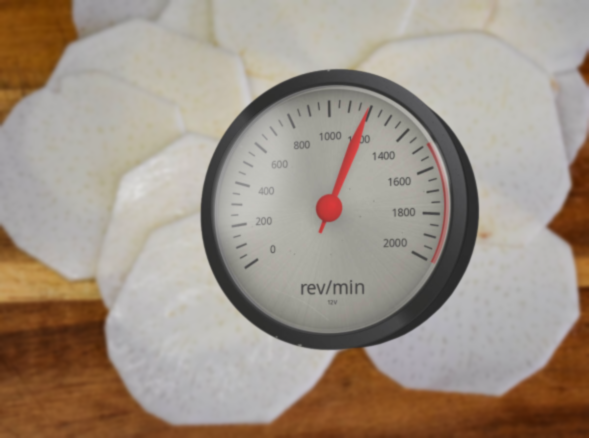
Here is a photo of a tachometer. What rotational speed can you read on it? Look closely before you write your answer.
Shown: 1200 rpm
